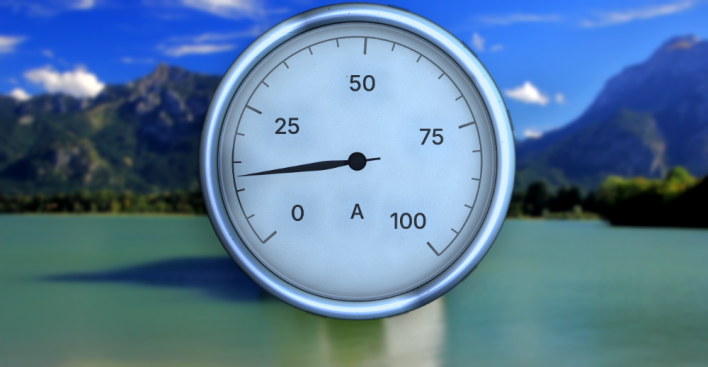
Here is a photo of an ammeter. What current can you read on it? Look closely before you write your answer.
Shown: 12.5 A
